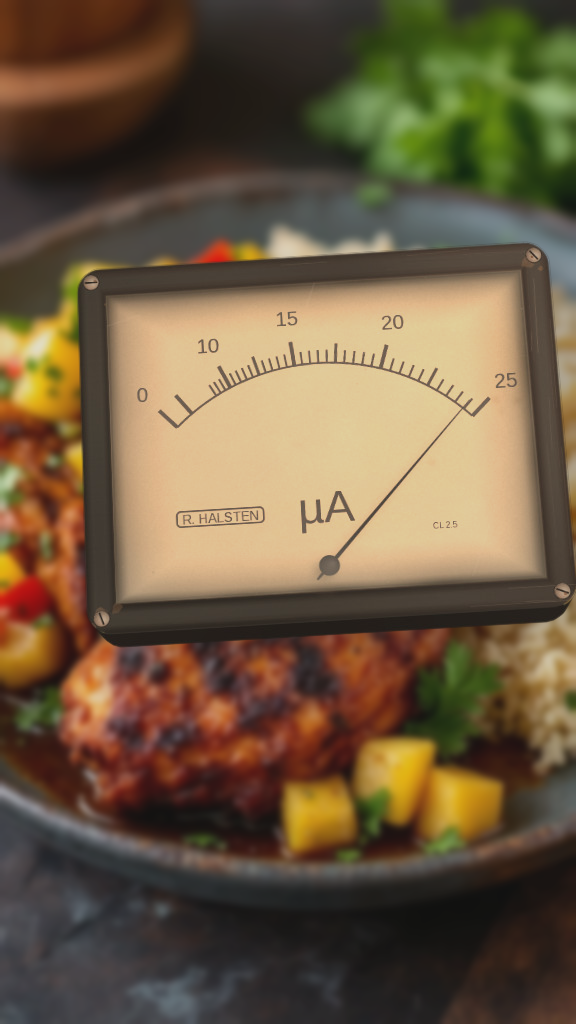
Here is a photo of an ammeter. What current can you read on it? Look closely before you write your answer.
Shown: 24.5 µA
